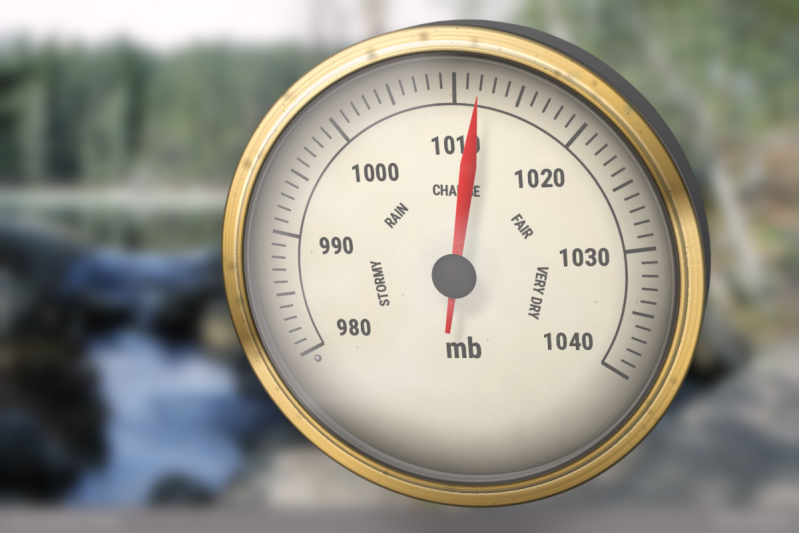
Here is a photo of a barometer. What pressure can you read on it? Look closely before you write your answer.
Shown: 1012 mbar
